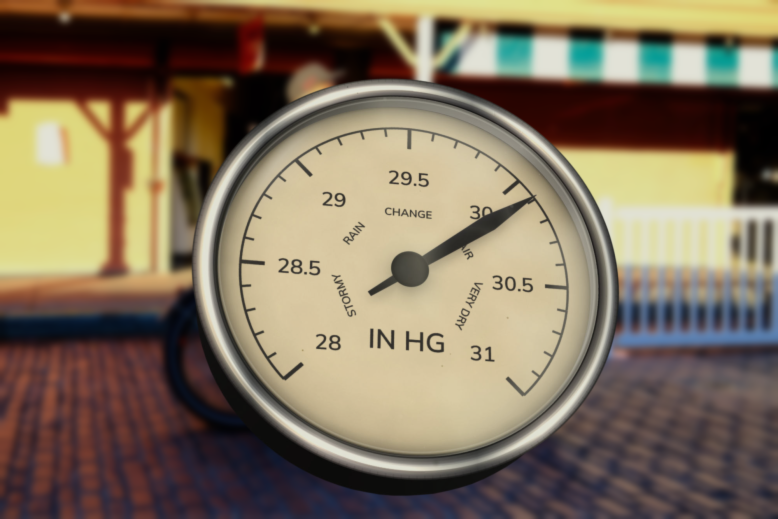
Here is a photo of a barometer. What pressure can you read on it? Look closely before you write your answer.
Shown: 30.1 inHg
